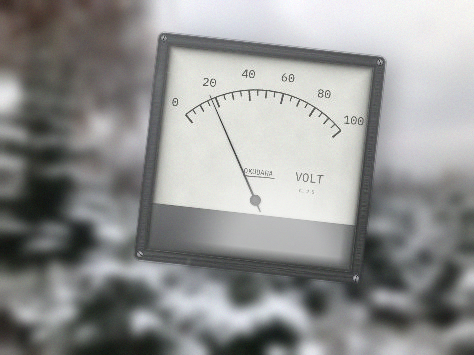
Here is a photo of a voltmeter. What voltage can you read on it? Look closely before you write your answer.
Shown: 17.5 V
